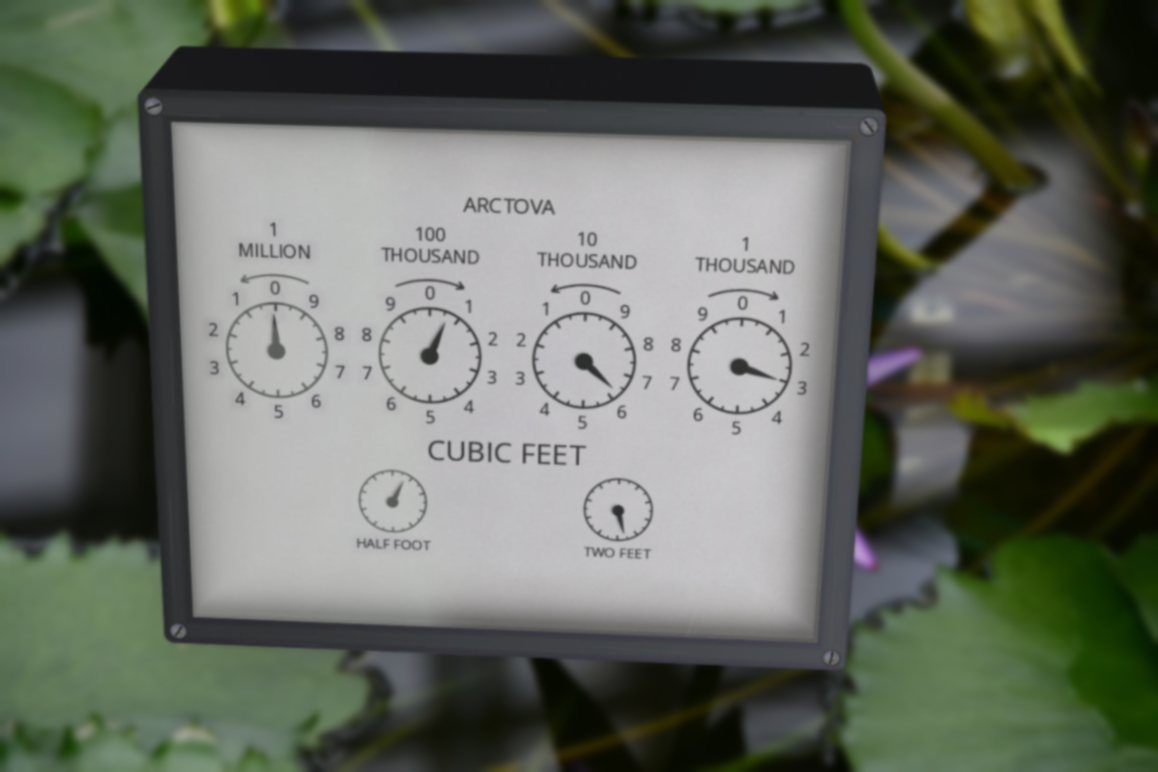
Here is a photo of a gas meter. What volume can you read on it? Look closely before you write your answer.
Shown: 6300 ft³
